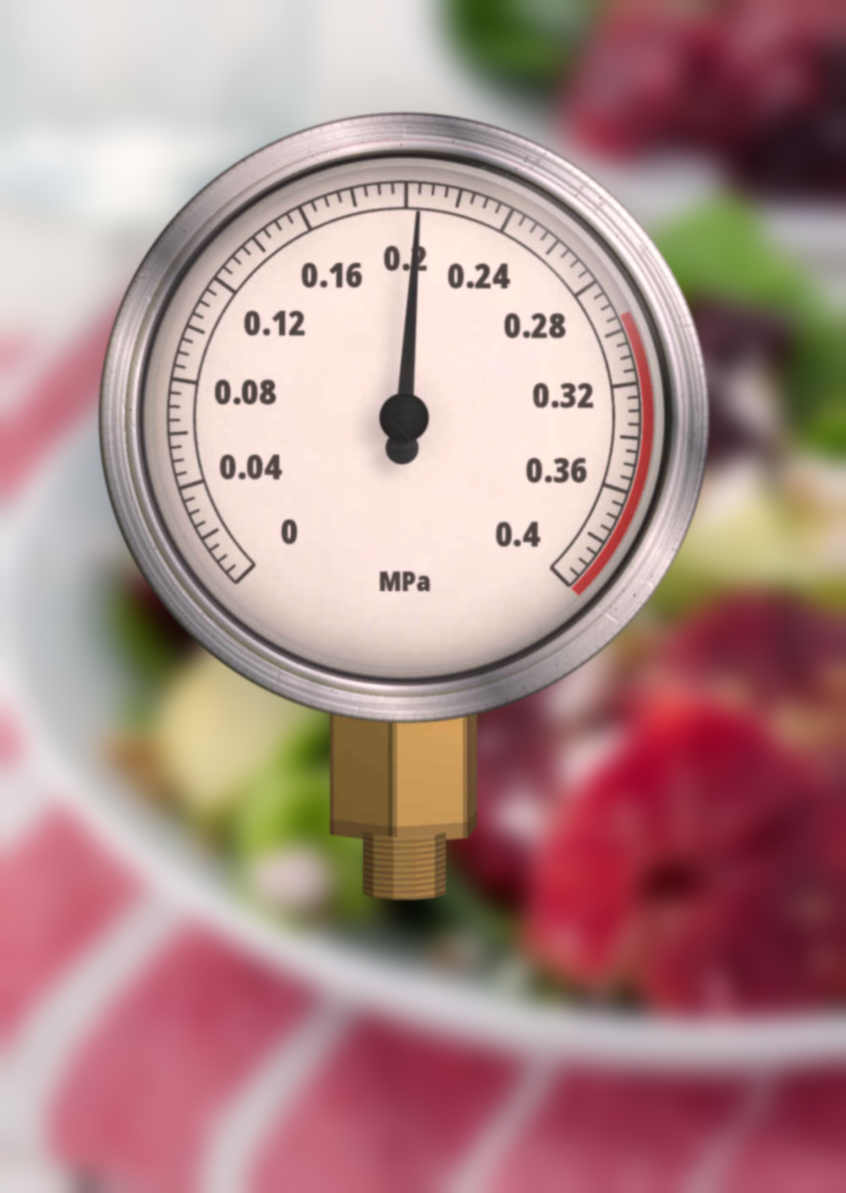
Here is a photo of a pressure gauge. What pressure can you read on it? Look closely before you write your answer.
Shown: 0.205 MPa
